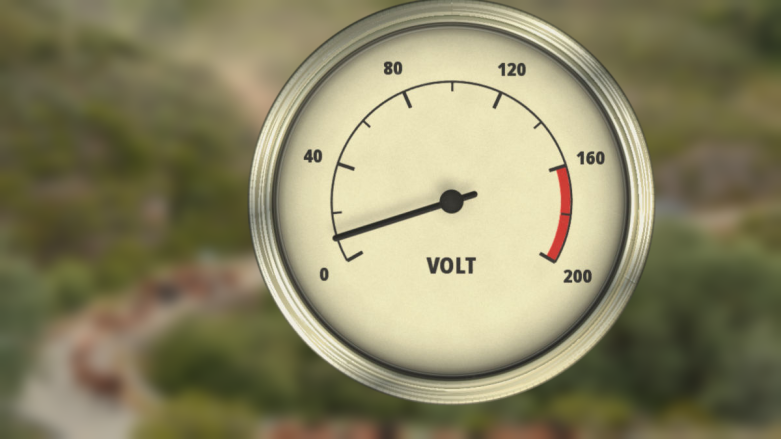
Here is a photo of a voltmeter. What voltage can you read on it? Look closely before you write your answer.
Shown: 10 V
